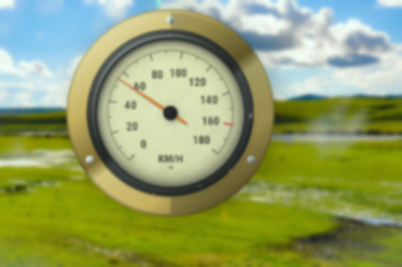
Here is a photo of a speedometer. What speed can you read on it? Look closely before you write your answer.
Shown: 55 km/h
